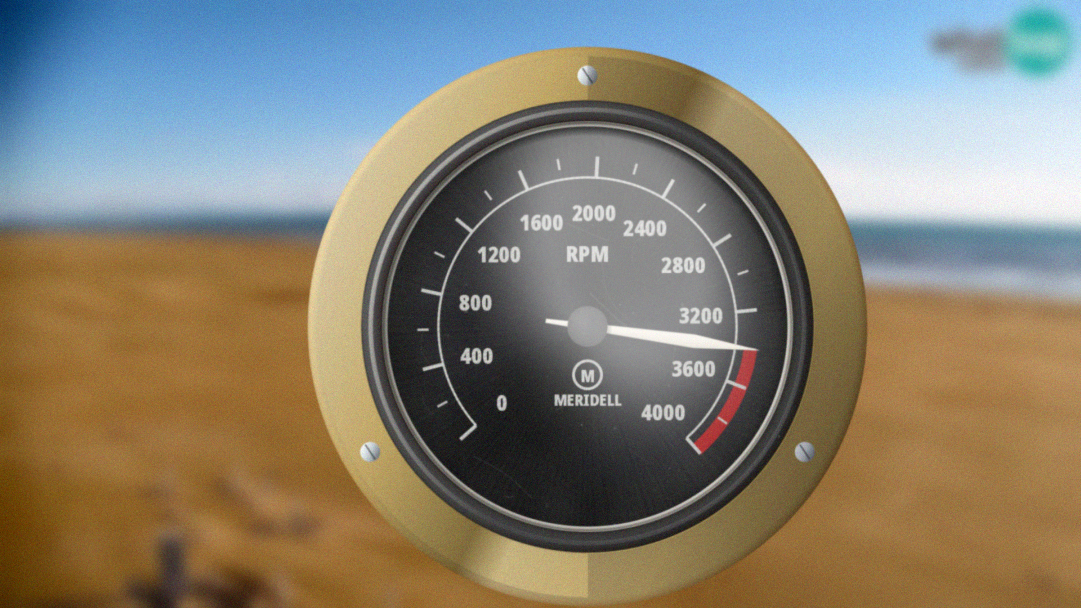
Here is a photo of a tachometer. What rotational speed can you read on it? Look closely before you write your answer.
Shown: 3400 rpm
